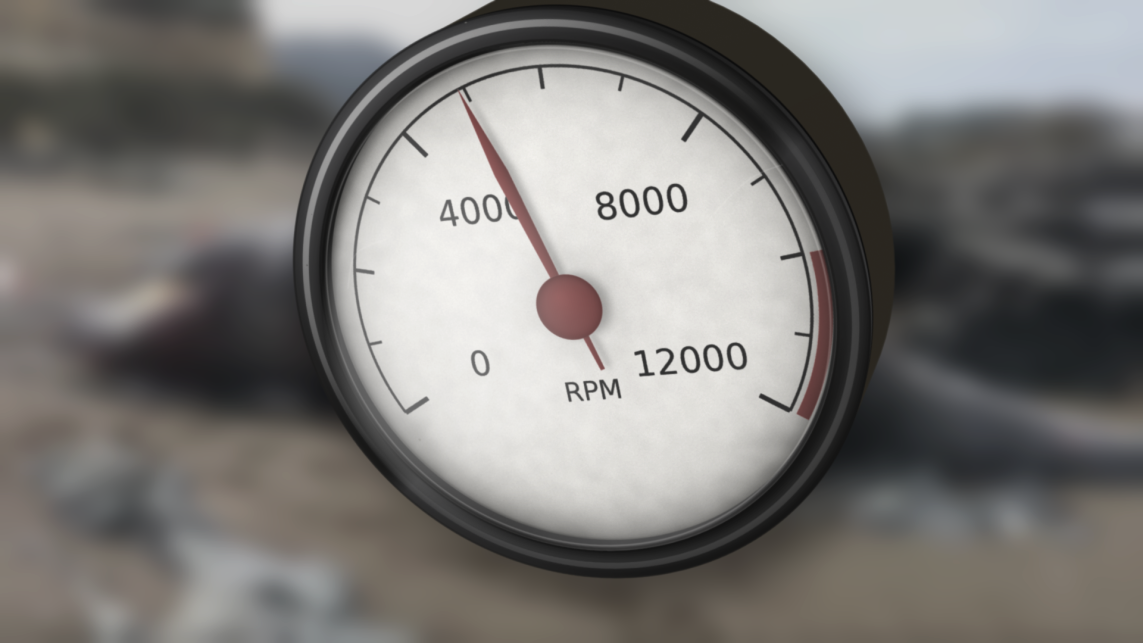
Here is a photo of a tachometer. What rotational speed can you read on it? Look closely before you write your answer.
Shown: 5000 rpm
